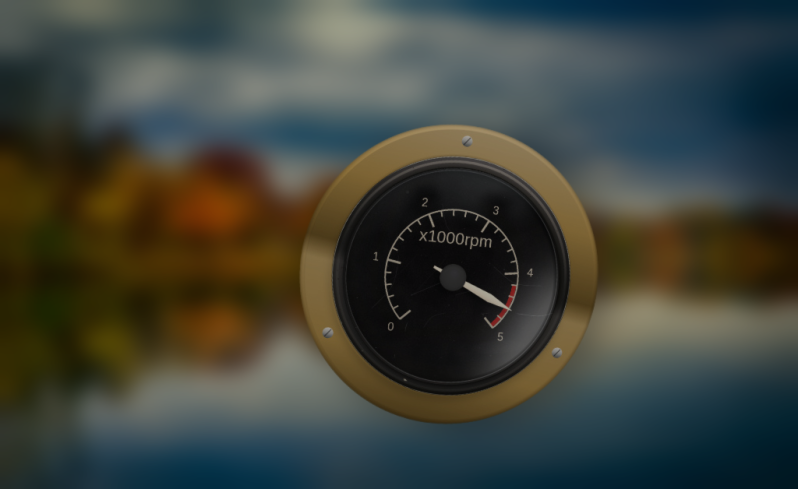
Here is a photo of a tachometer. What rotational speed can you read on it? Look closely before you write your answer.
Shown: 4600 rpm
